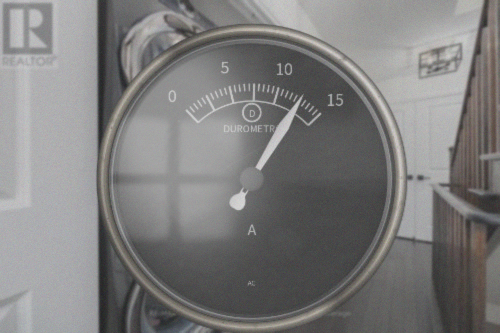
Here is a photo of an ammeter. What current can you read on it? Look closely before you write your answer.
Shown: 12.5 A
